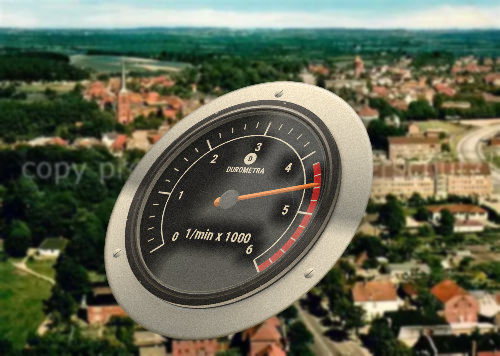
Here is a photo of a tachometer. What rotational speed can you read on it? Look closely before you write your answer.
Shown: 4600 rpm
